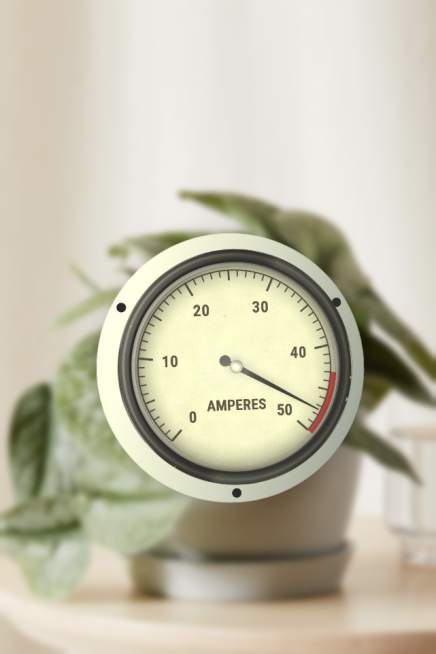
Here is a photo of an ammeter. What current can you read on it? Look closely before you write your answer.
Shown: 47.5 A
